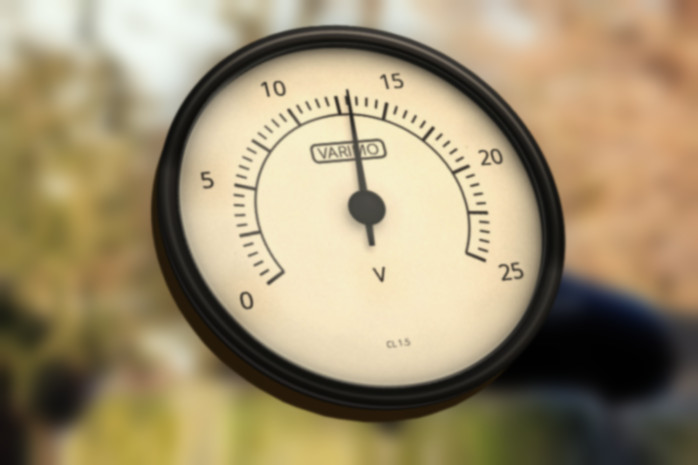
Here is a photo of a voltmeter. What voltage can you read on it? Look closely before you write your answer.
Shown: 13 V
